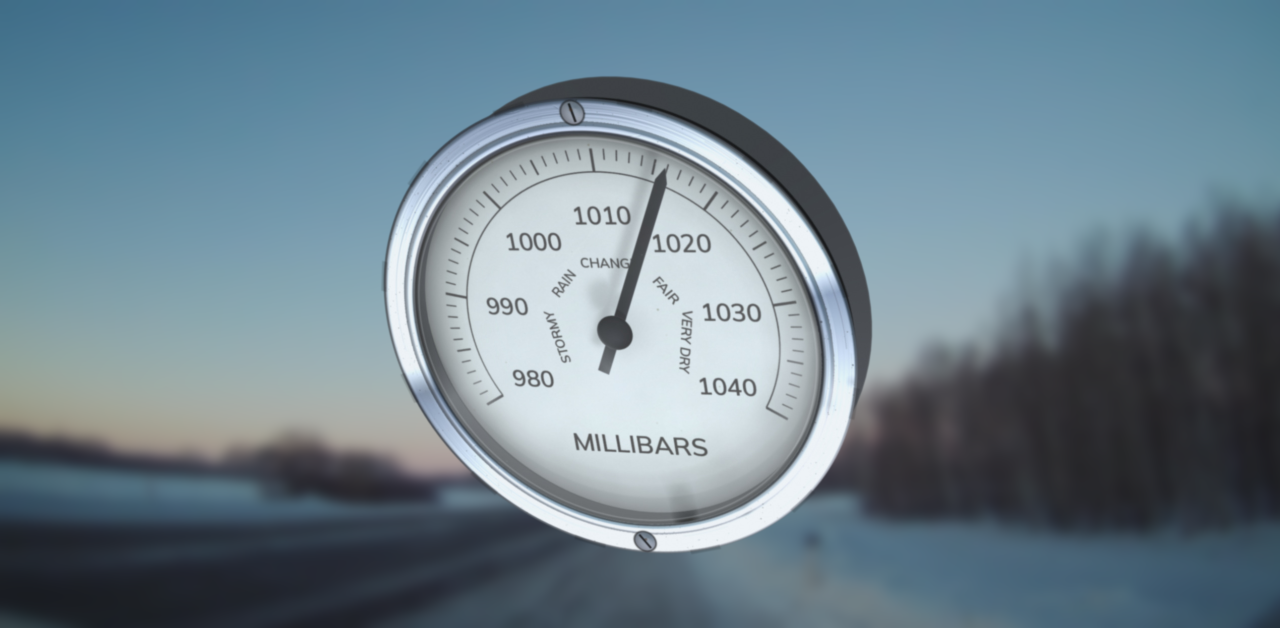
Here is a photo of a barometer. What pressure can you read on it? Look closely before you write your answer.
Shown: 1016 mbar
